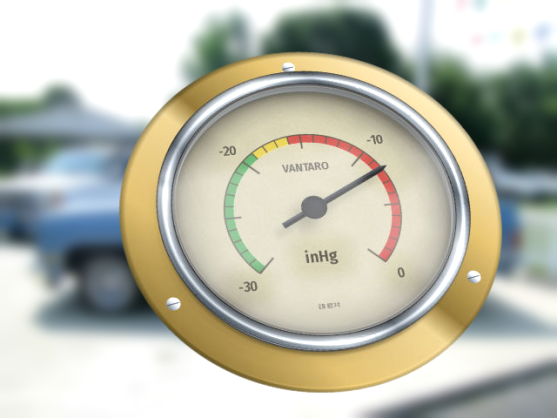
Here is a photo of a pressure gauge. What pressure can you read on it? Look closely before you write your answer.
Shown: -8 inHg
